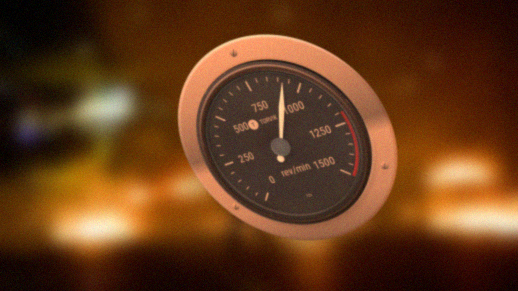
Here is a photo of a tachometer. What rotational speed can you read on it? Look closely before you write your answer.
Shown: 925 rpm
